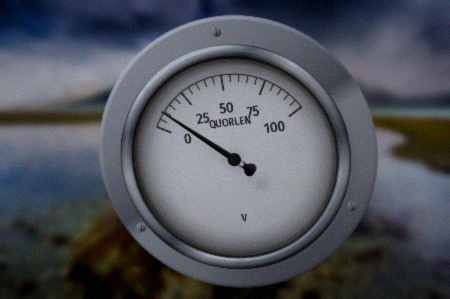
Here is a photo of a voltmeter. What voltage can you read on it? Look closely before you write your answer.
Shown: 10 V
